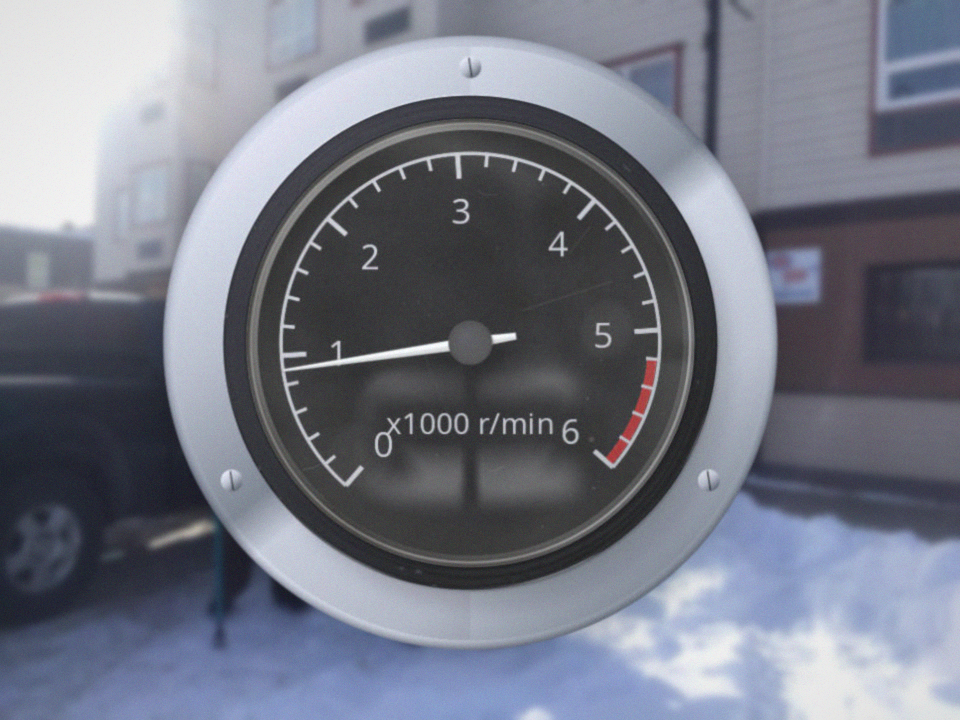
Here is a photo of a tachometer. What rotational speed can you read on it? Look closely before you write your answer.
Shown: 900 rpm
